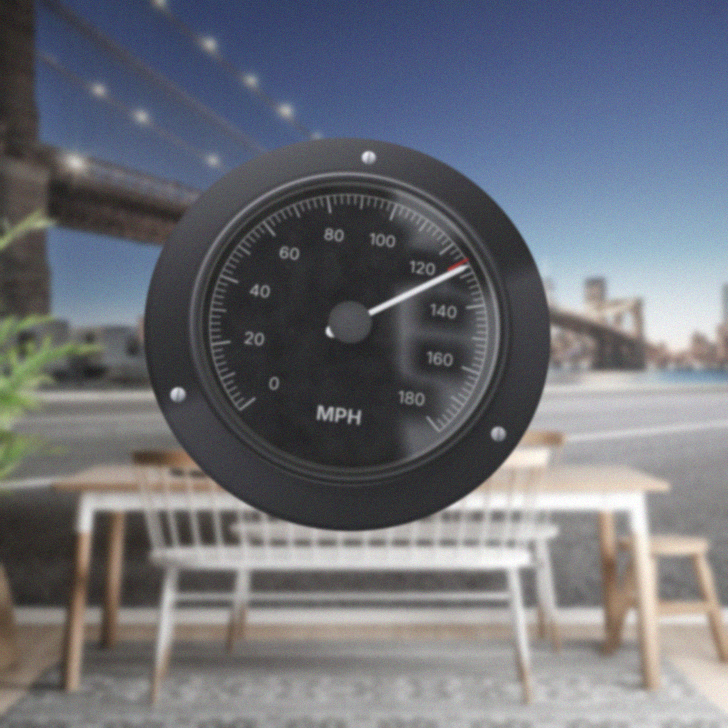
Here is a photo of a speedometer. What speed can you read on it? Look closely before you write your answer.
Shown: 128 mph
